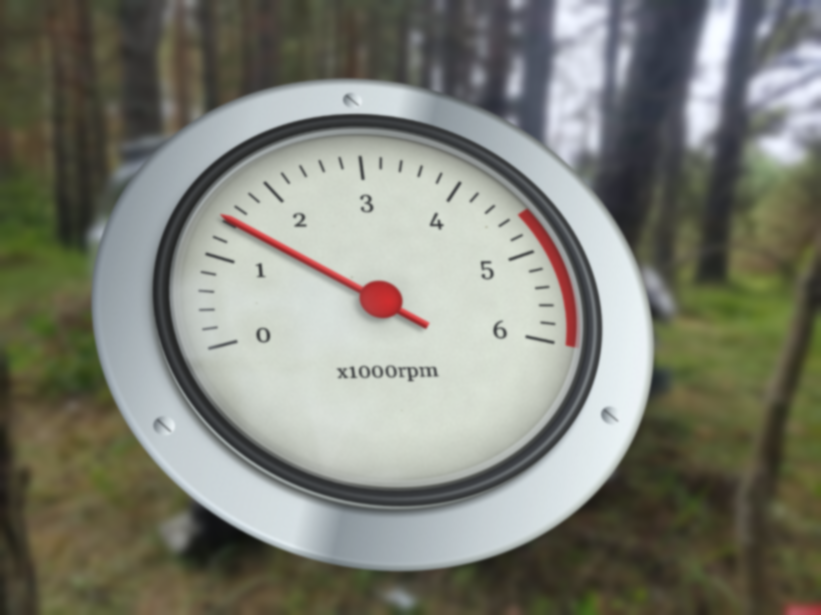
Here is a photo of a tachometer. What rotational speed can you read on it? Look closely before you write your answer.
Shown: 1400 rpm
